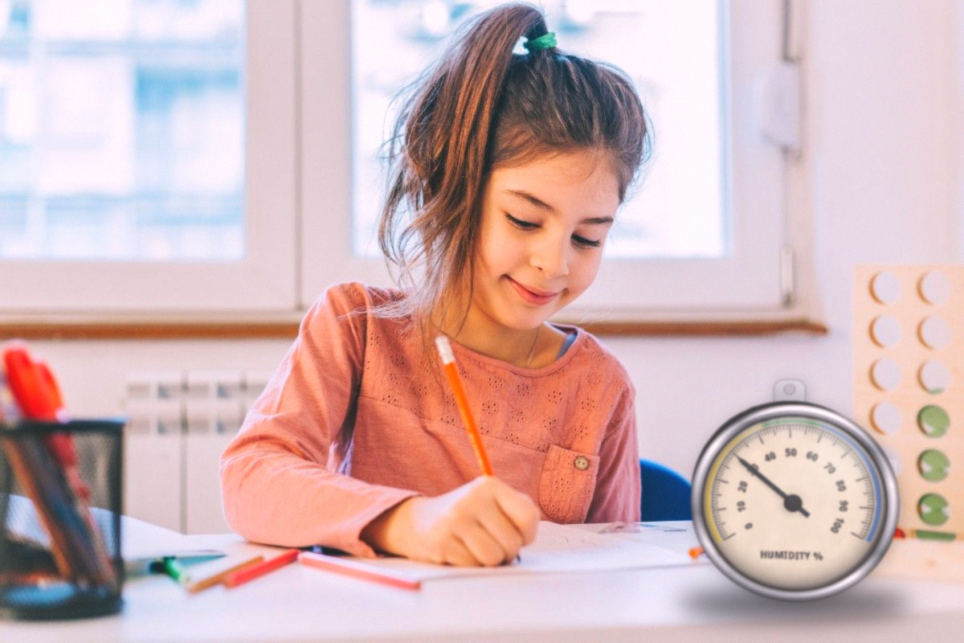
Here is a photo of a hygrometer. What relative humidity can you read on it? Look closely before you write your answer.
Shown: 30 %
